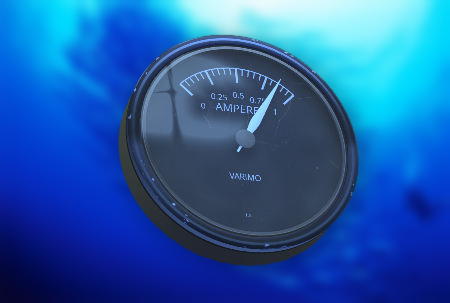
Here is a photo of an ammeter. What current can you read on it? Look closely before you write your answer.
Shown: 0.85 A
